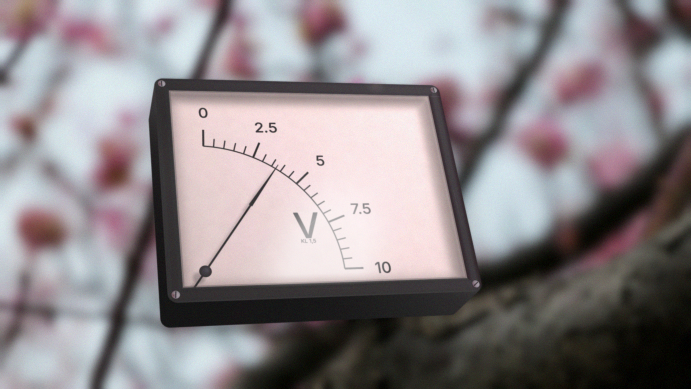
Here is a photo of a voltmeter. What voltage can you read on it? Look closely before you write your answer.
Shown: 3.75 V
